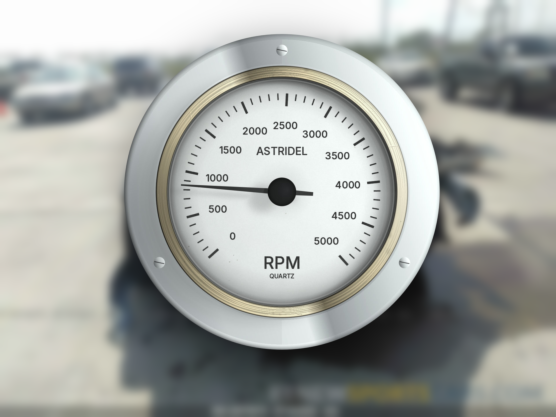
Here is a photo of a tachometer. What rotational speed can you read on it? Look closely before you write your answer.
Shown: 850 rpm
